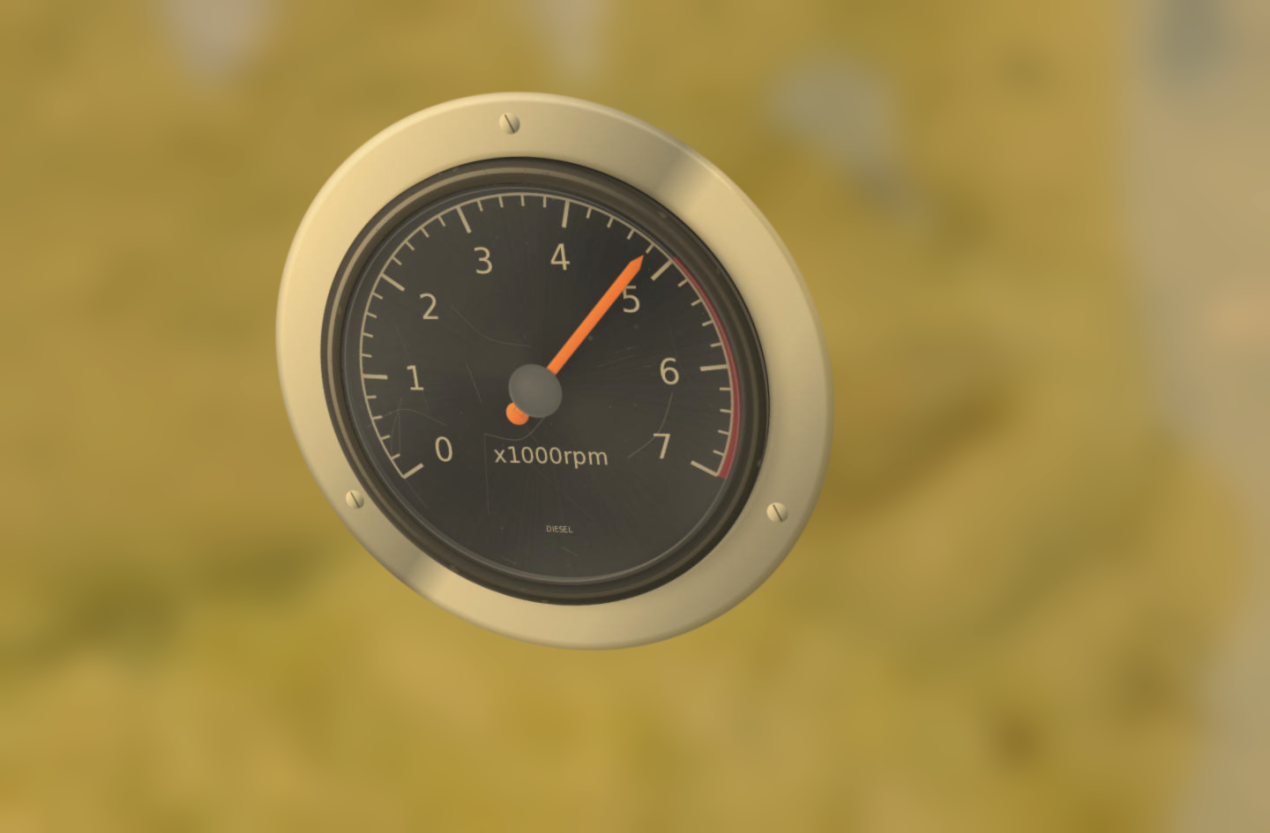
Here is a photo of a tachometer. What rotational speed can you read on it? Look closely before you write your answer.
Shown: 4800 rpm
